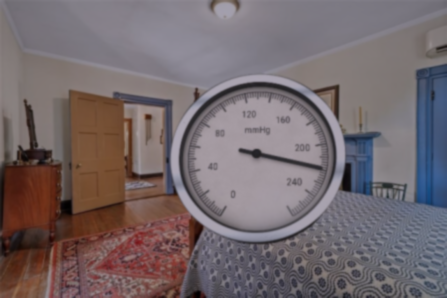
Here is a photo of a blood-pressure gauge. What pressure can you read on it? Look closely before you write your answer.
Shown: 220 mmHg
